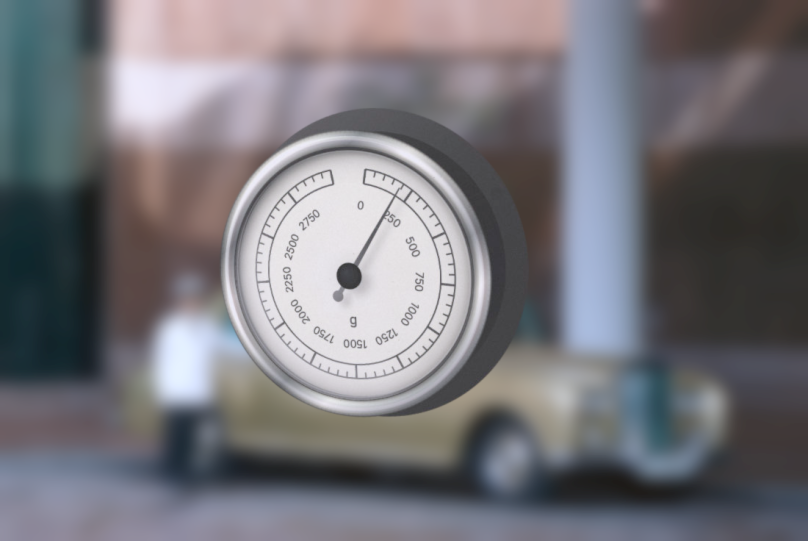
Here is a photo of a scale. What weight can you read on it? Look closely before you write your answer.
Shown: 200 g
